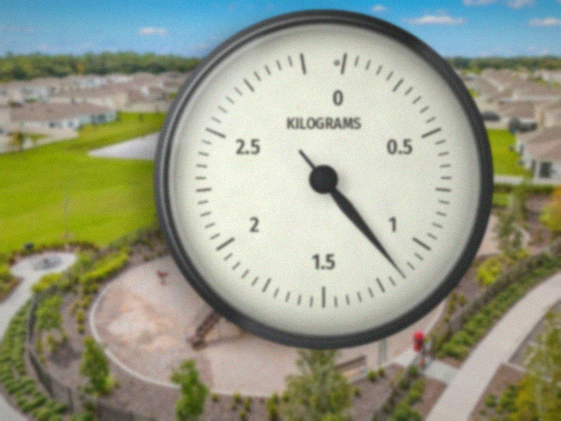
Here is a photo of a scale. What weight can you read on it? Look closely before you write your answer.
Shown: 1.15 kg
